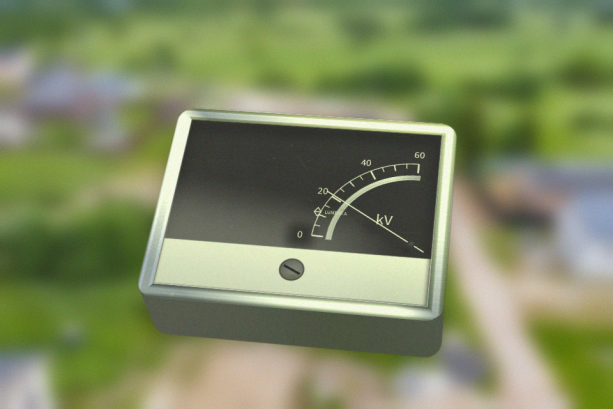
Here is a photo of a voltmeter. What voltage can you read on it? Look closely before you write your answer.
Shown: 20 kV
